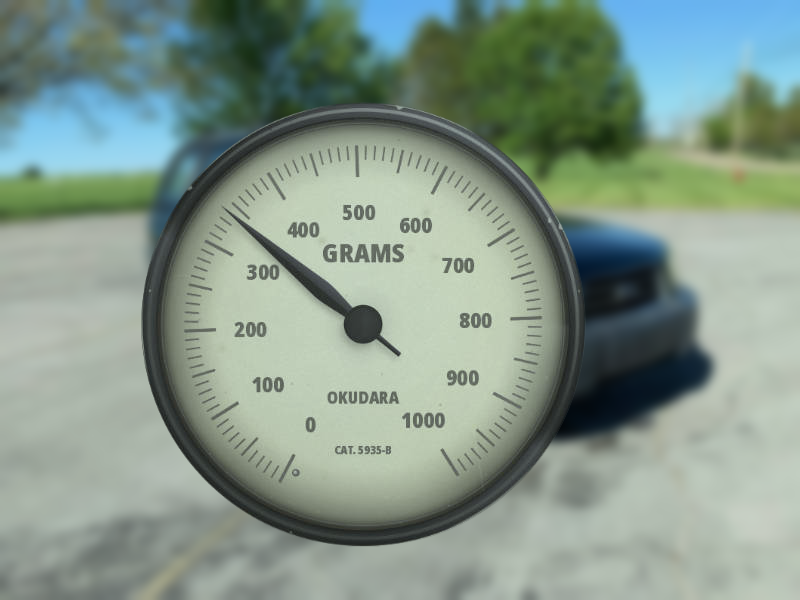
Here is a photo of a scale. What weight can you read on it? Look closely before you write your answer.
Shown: 340 g
